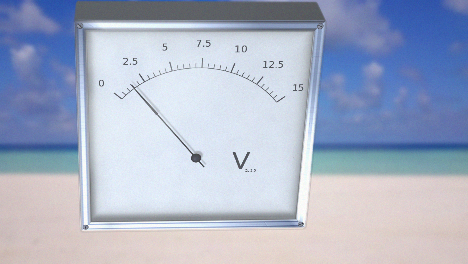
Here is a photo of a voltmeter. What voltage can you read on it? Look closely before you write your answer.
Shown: 1.5 V
